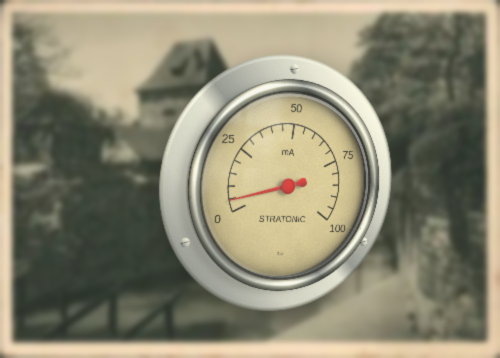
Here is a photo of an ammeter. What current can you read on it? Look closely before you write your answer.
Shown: 5 mA
